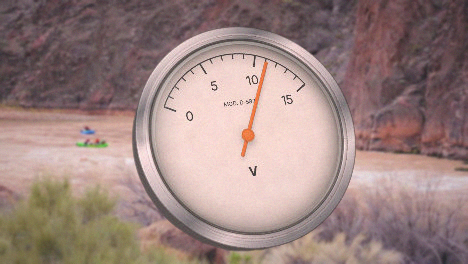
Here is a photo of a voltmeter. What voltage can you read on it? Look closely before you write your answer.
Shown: 11 V
